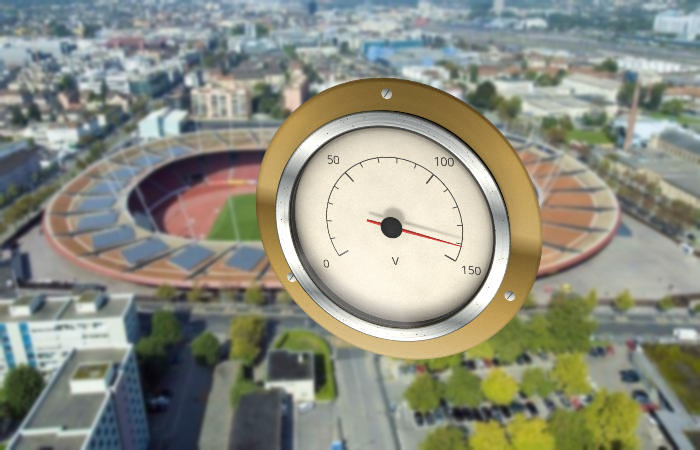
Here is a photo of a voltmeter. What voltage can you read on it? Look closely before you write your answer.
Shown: 140 V
